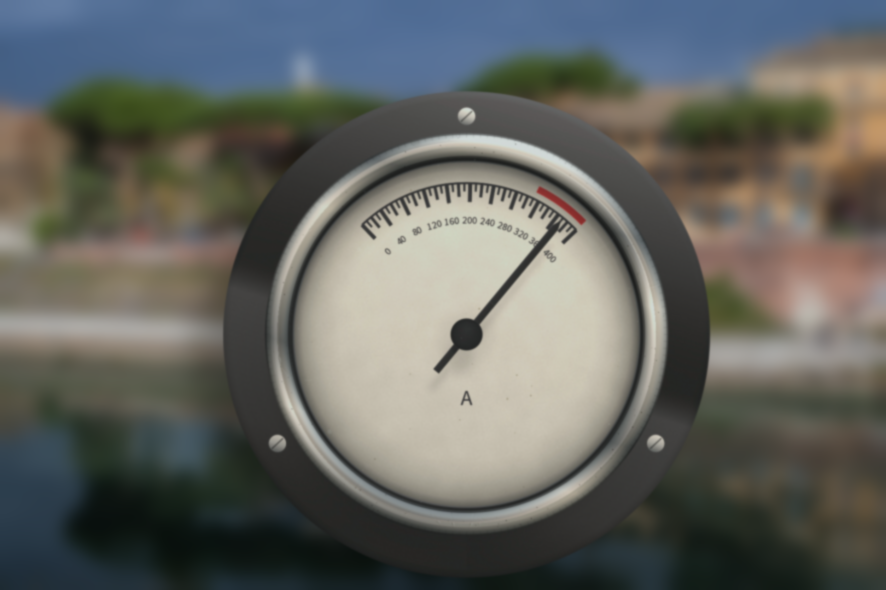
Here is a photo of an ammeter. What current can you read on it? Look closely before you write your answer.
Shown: 370 A
